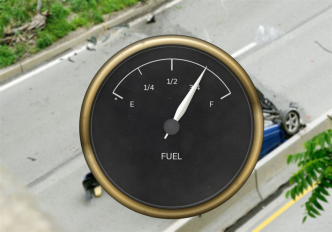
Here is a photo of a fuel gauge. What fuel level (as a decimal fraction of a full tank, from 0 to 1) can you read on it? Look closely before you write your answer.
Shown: 0.75
